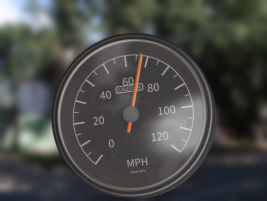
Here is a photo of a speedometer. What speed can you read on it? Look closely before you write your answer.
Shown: 67.5 mph
